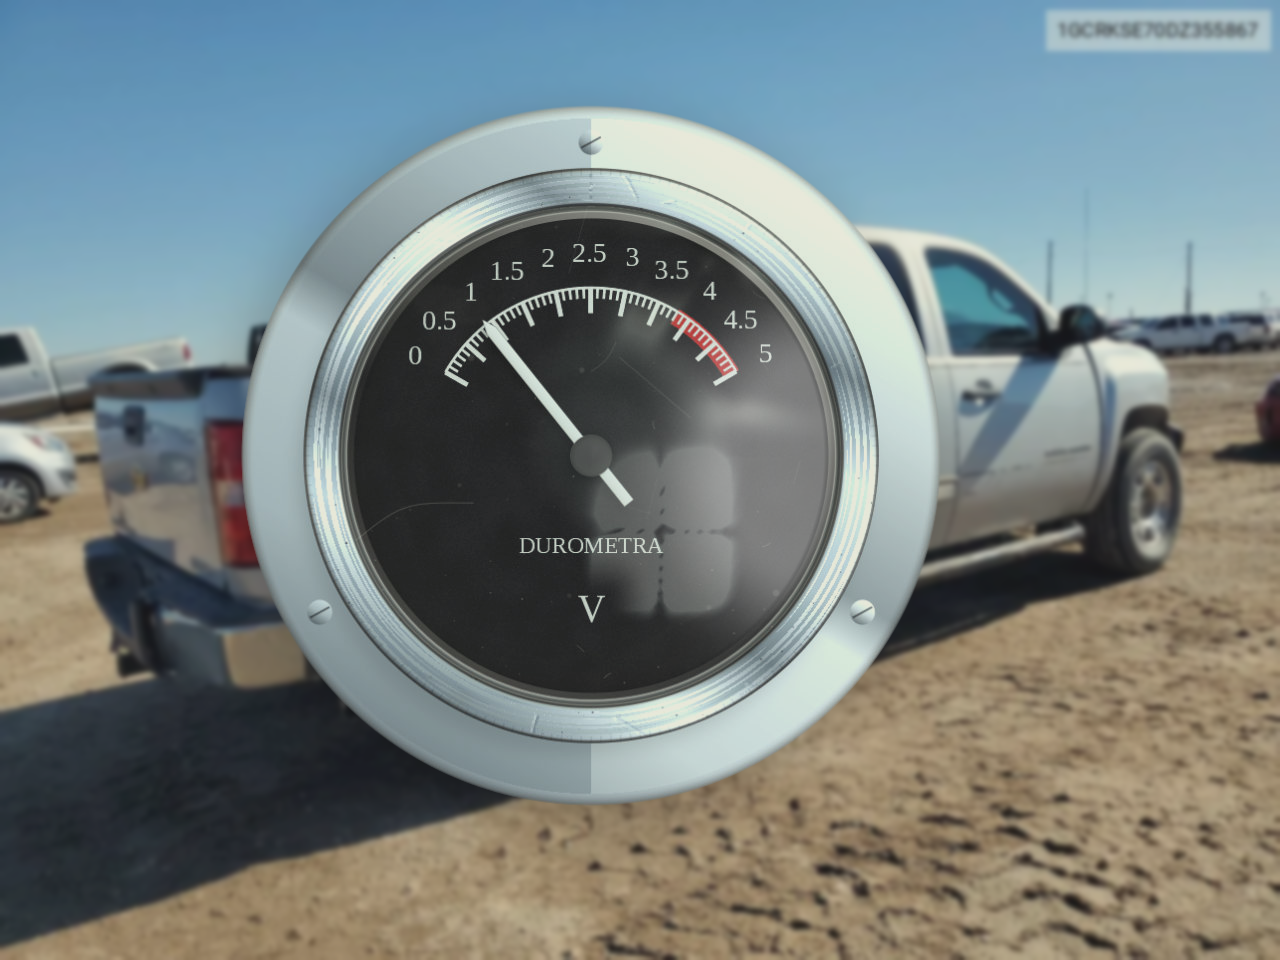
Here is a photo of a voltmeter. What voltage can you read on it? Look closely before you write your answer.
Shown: 0.9 V
